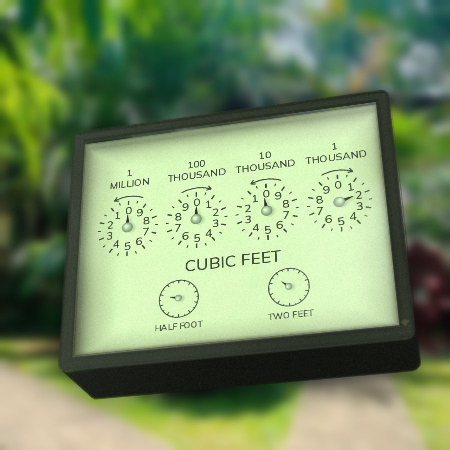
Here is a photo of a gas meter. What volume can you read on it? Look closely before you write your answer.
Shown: 200 ft³
